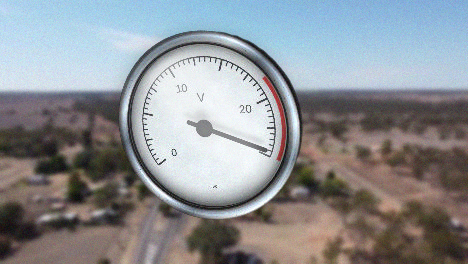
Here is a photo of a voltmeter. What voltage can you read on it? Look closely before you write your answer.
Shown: 24.5 V
